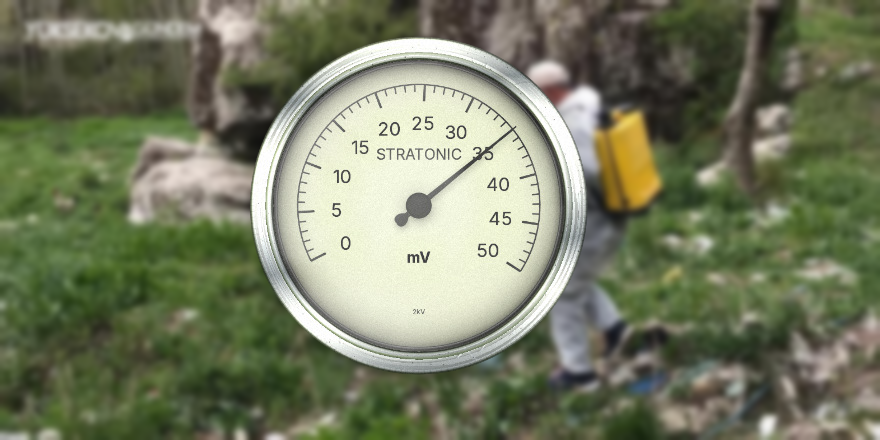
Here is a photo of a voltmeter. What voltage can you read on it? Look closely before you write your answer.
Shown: 35 mV
